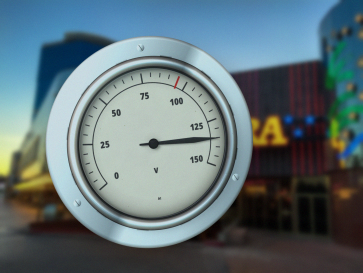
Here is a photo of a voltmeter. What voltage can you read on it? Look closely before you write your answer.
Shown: 135 V
